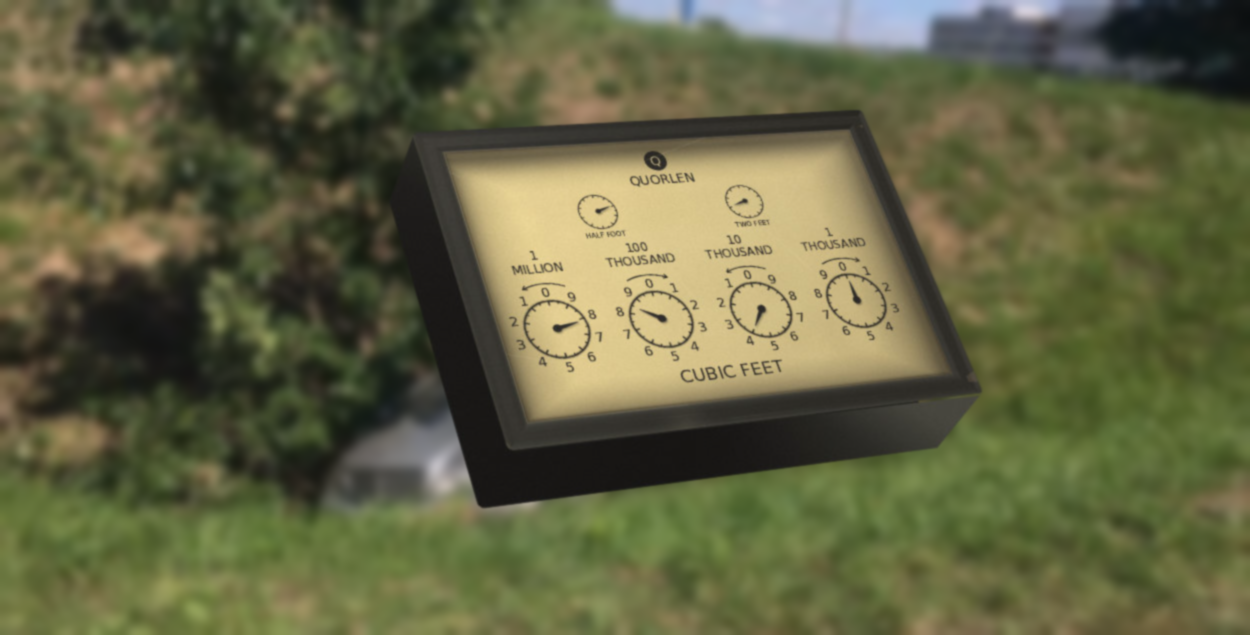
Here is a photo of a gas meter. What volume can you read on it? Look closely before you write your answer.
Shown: 784000 ft³
